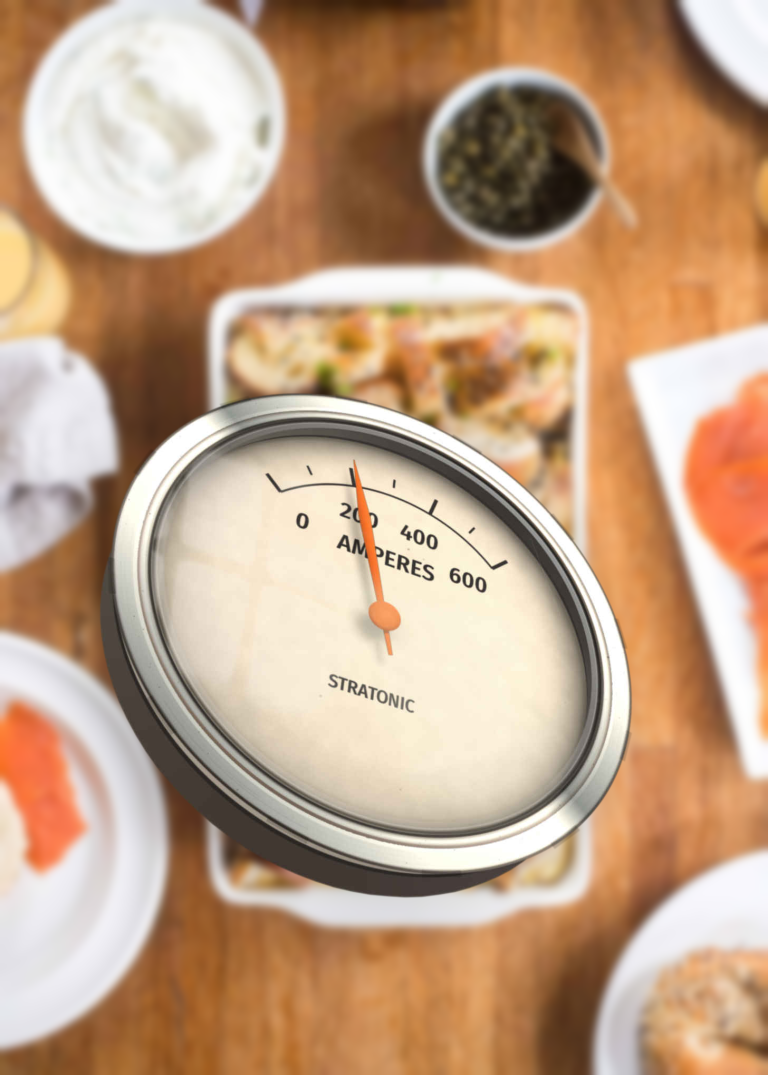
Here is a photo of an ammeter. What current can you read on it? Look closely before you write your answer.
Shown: 200 A
